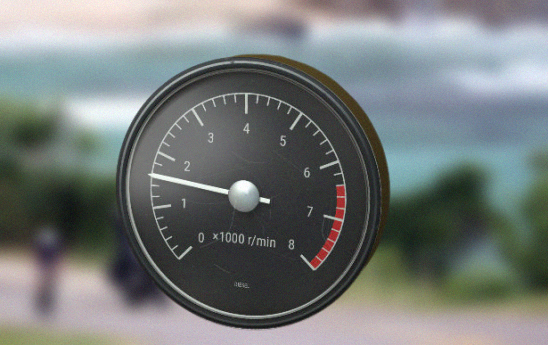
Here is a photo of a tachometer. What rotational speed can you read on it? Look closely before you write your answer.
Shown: 1600 rpm
